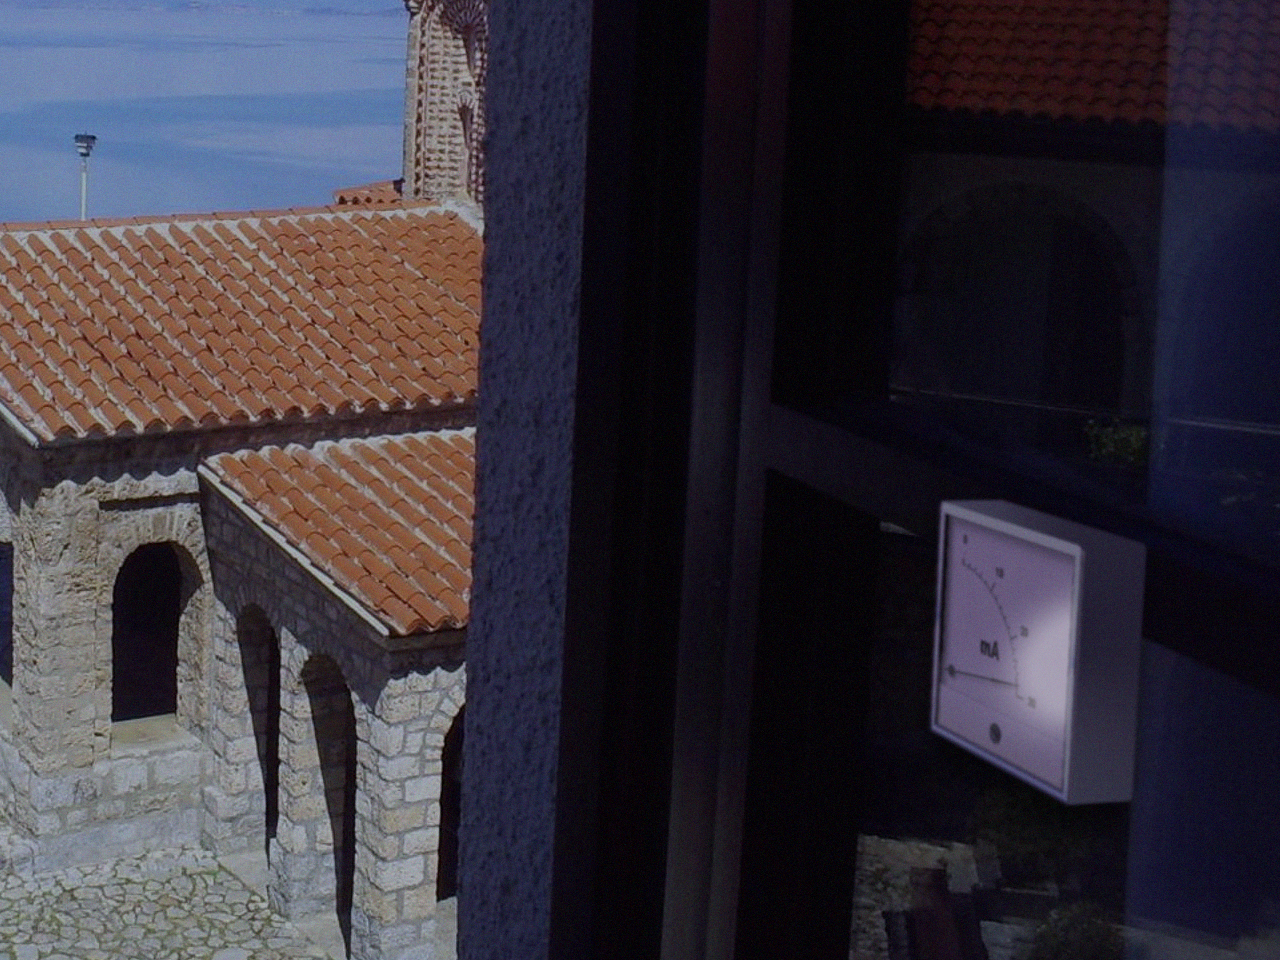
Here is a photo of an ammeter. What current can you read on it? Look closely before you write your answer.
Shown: 28 mA
